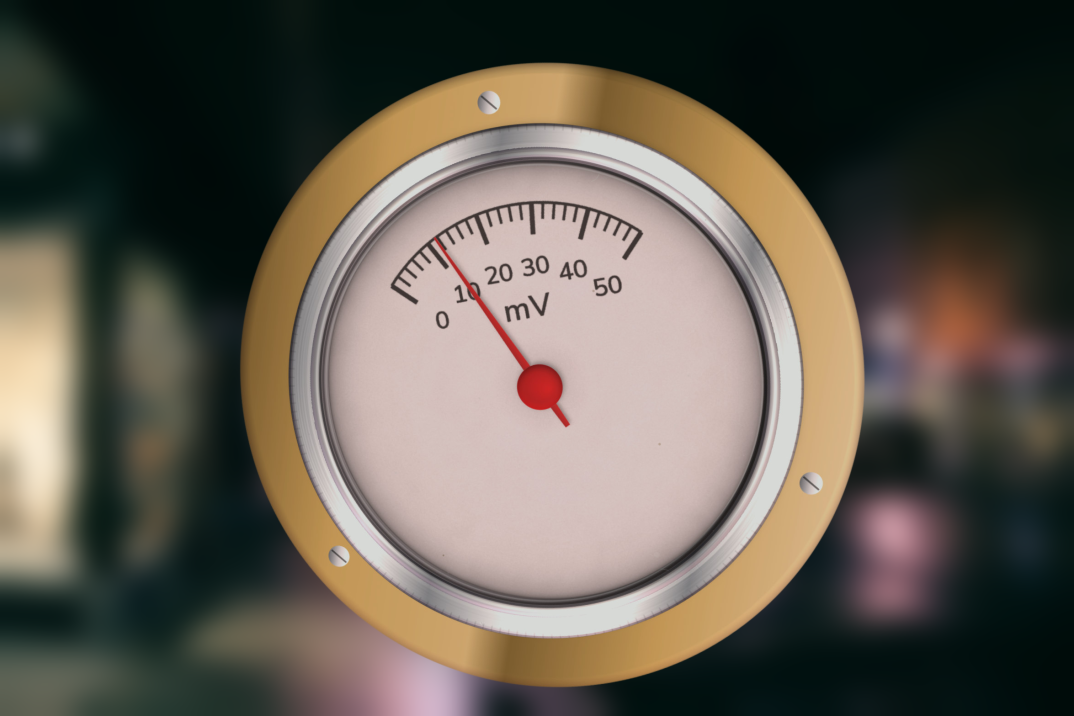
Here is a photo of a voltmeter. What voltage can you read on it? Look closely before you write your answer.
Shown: 12 mV
